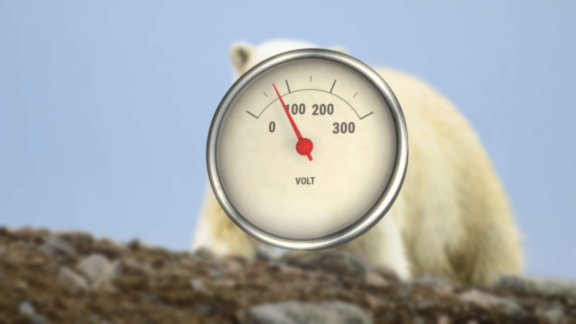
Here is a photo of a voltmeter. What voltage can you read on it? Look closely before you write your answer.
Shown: 75 V
